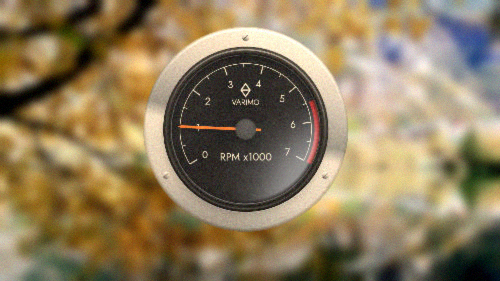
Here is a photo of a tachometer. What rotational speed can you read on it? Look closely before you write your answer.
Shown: 1000 rpm
